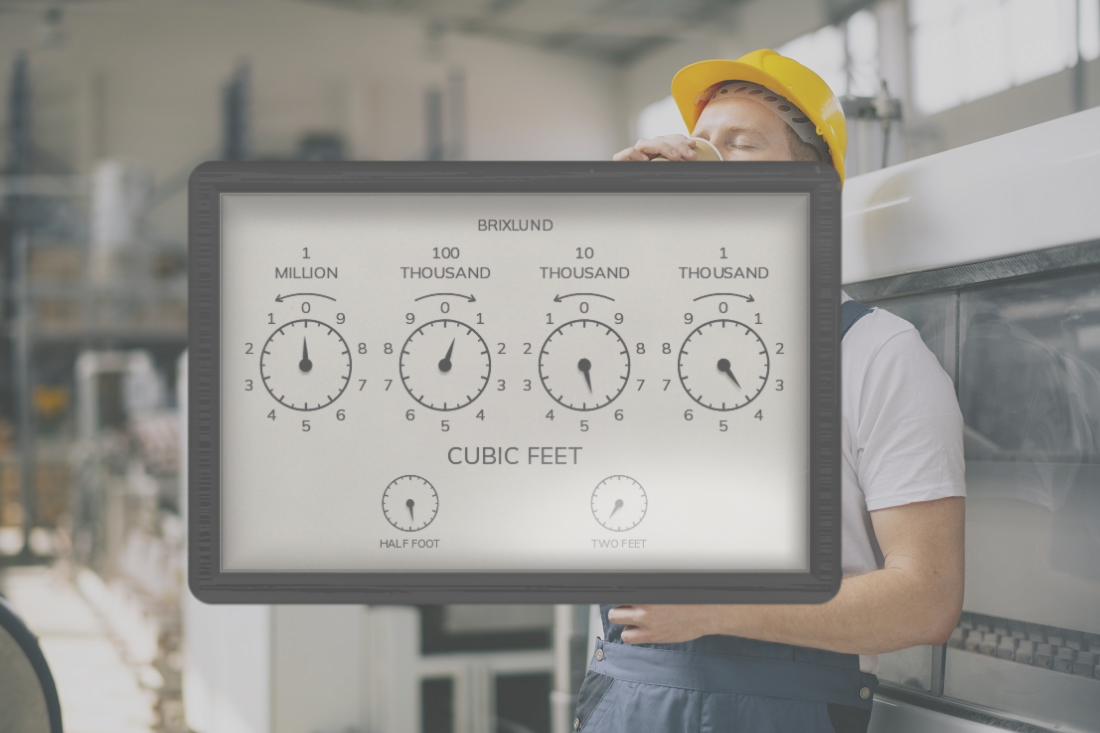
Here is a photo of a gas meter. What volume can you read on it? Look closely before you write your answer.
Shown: 5400 ft³
